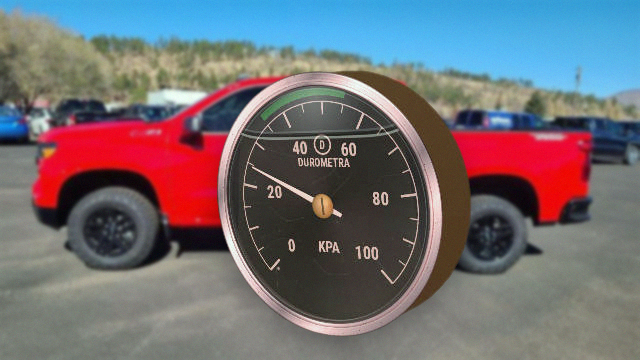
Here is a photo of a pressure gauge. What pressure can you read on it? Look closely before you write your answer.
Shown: 25 kPa
